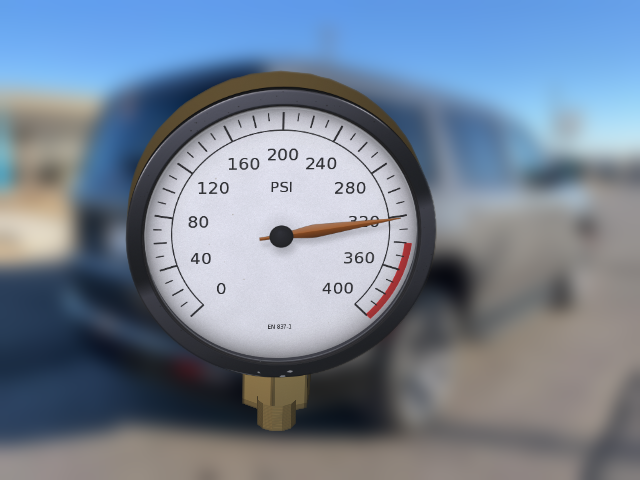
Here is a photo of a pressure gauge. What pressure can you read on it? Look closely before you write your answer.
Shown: 320 psi
